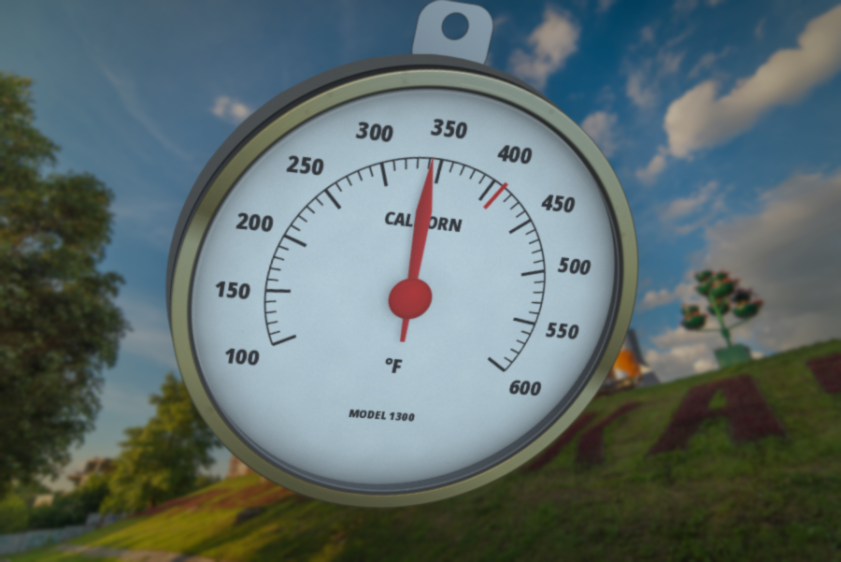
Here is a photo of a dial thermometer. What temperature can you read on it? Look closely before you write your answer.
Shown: 340 °F
